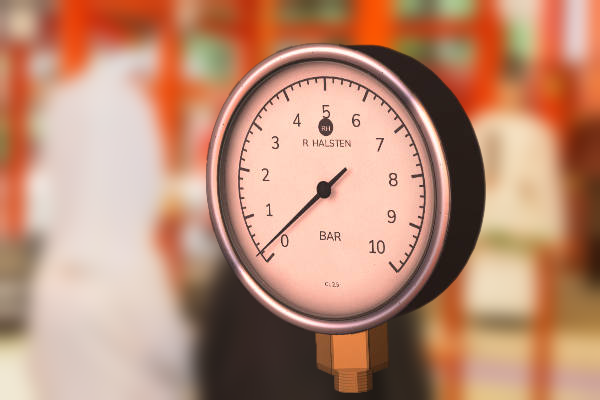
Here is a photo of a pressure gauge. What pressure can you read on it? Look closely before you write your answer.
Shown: 0.2 bar
